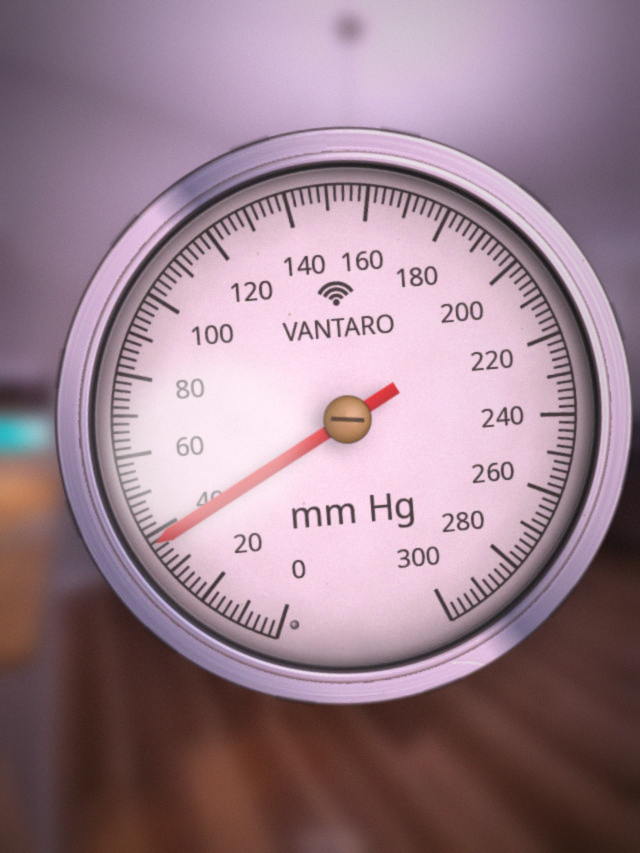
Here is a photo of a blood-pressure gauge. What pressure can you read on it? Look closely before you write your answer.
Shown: 38 mmHg
